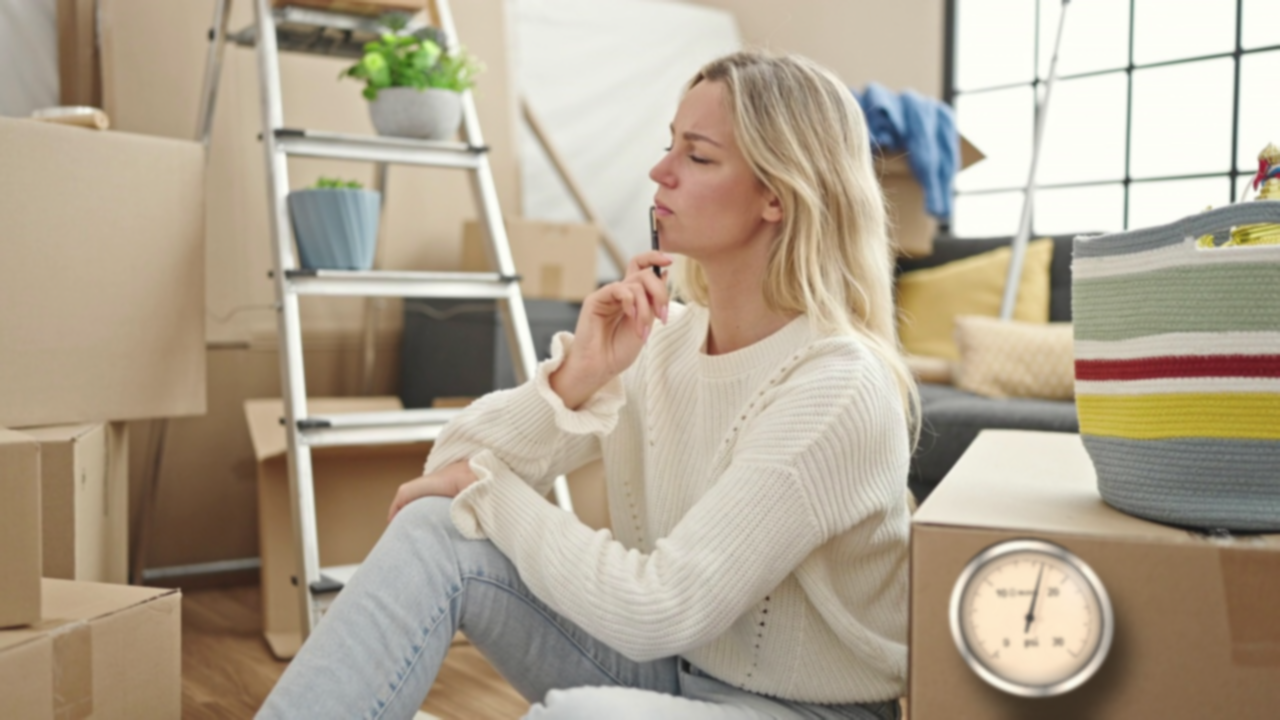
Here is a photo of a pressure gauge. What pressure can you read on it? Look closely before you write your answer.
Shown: 17 psi
